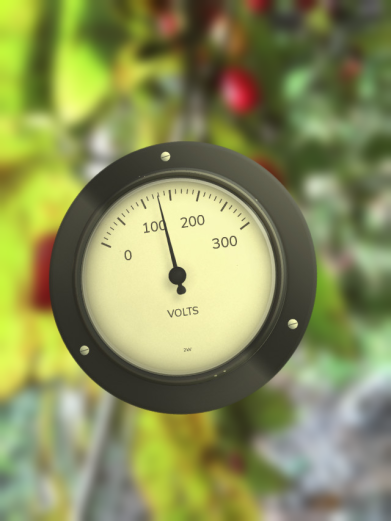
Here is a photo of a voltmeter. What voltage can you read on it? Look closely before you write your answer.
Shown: 130 V
